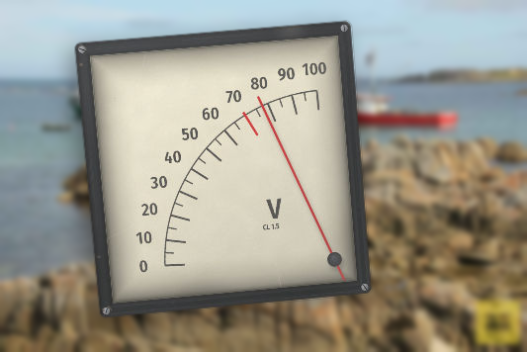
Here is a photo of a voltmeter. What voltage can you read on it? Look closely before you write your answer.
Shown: 77.5 V
